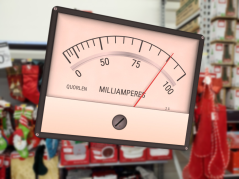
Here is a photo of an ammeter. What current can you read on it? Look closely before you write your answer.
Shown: 90 mA
